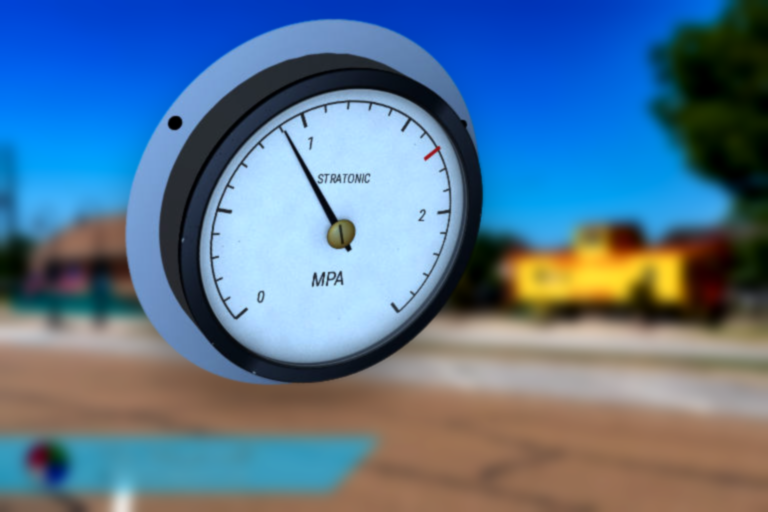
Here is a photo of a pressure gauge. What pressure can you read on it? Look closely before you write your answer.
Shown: 0.9 MPa
